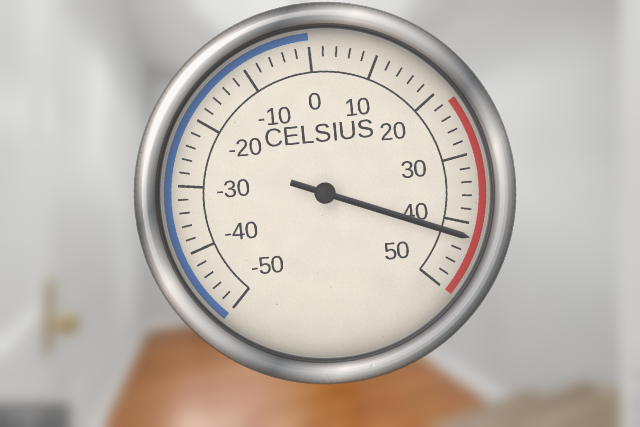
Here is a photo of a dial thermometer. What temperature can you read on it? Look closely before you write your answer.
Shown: 42 °C
